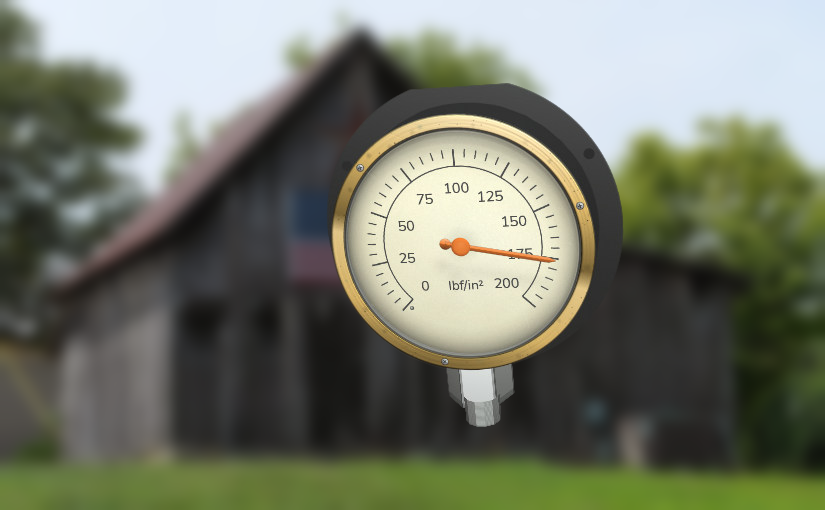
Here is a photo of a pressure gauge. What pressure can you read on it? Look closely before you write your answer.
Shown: 175 psi
